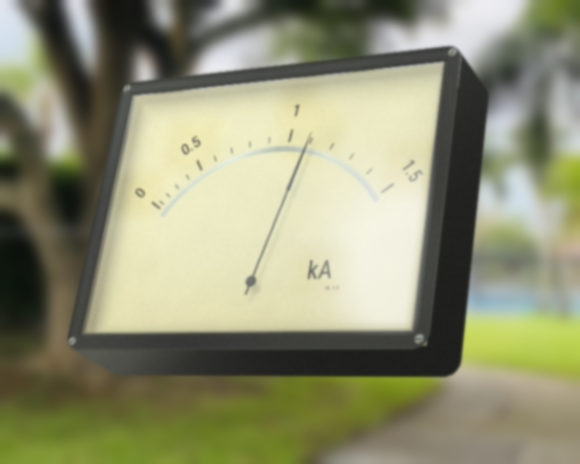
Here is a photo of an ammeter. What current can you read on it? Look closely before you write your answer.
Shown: 1.1 kA
